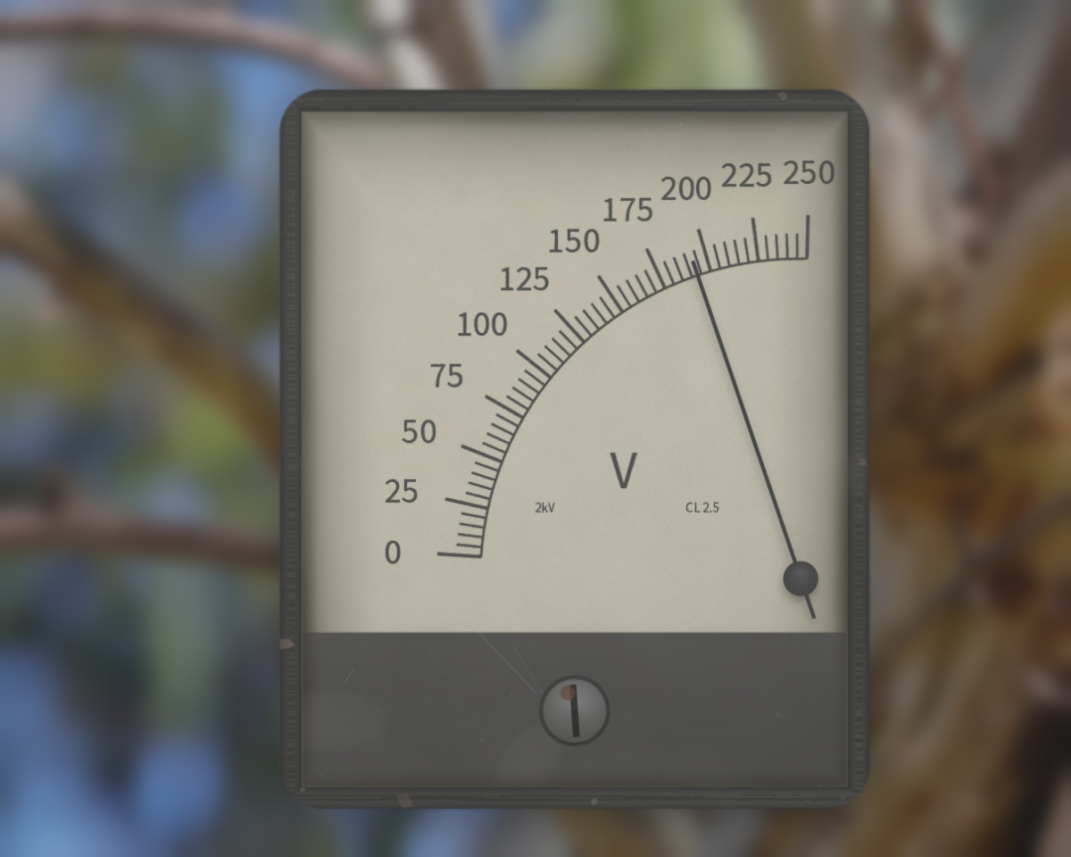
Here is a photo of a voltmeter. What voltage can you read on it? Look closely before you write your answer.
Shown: 192.5 V
